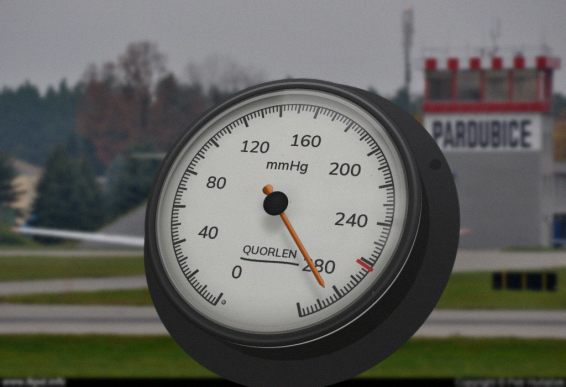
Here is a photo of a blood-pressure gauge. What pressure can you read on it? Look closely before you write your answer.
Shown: 284 mmHg
